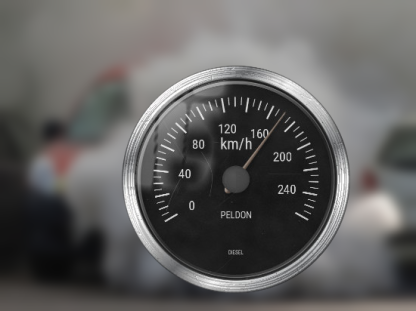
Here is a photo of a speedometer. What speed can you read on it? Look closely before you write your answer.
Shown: 170 km/h
